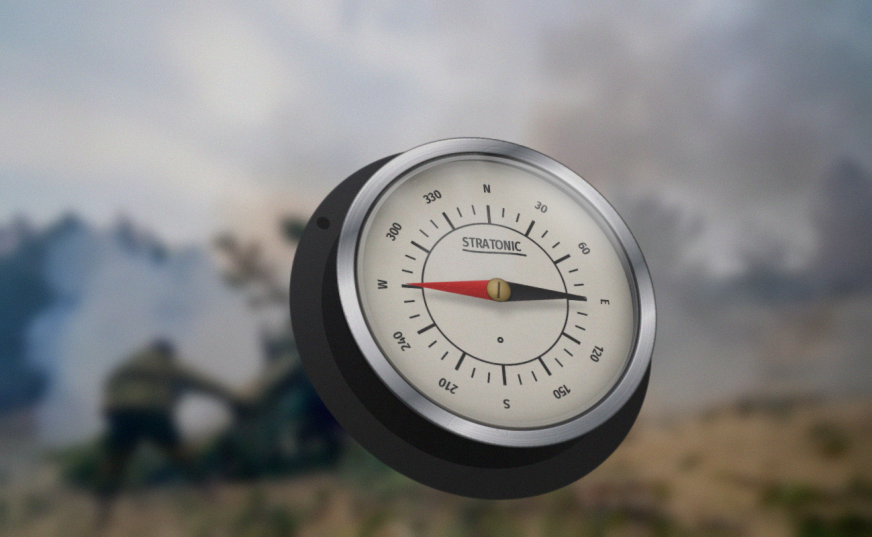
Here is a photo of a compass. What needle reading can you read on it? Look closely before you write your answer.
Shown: 270 °
